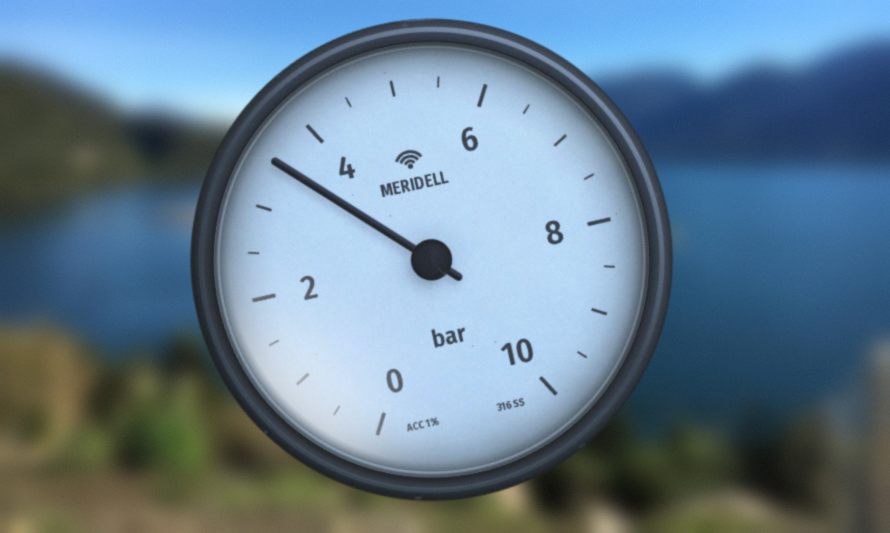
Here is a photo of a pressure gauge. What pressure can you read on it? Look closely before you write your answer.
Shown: 3.5 bar
